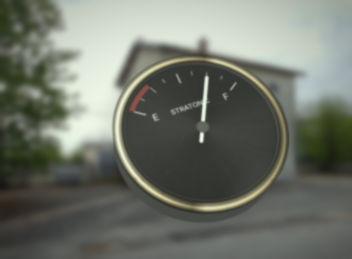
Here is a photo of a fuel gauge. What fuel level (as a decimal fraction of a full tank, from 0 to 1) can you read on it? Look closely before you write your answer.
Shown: 0.75
